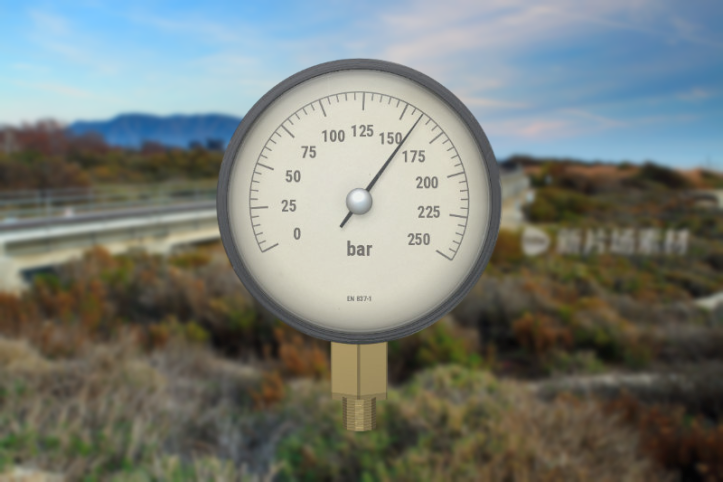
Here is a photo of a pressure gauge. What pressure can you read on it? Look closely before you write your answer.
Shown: 160 bar
